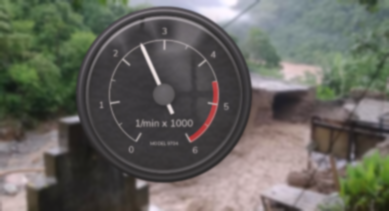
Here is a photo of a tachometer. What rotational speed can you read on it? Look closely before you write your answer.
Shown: 2500 rpm
